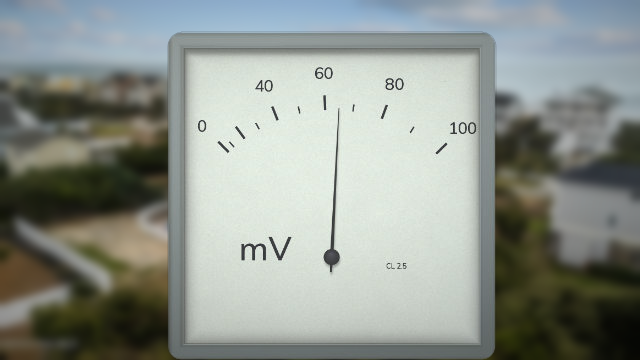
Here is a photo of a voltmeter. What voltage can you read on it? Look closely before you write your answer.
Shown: 65 mV
